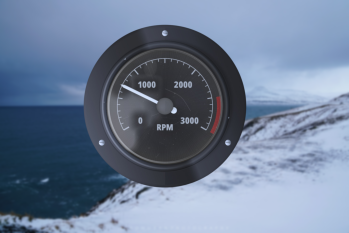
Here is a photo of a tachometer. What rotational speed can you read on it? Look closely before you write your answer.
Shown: 700 rpm
